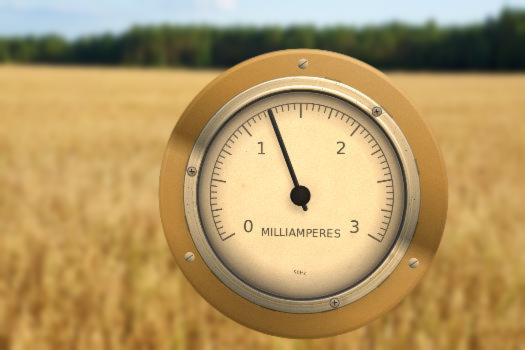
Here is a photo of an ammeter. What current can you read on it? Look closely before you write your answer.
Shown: 1.25 mA
